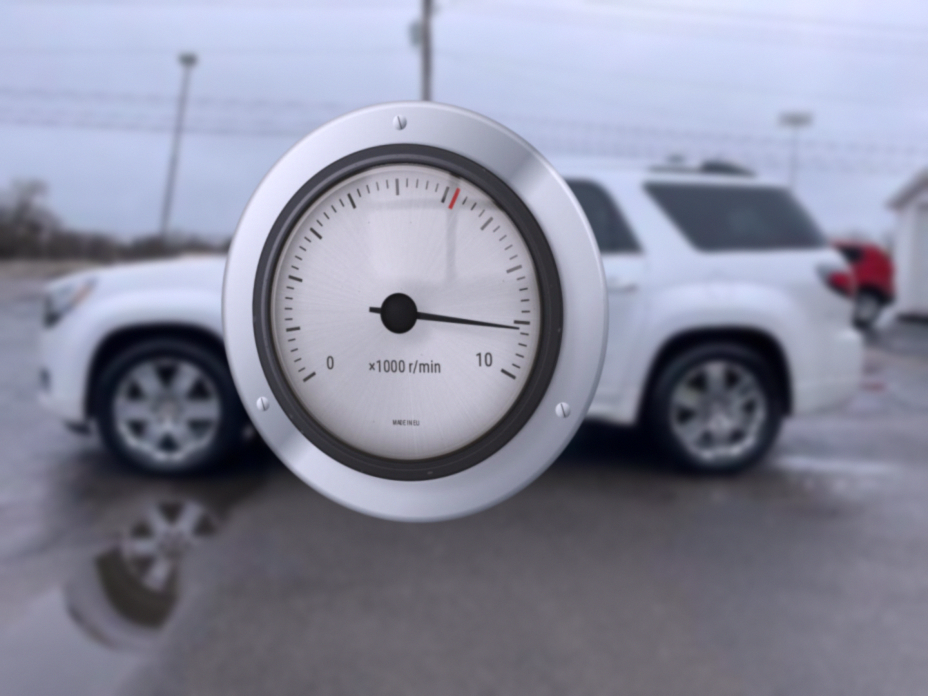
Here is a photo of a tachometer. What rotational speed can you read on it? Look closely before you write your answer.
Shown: 9100 rpm
